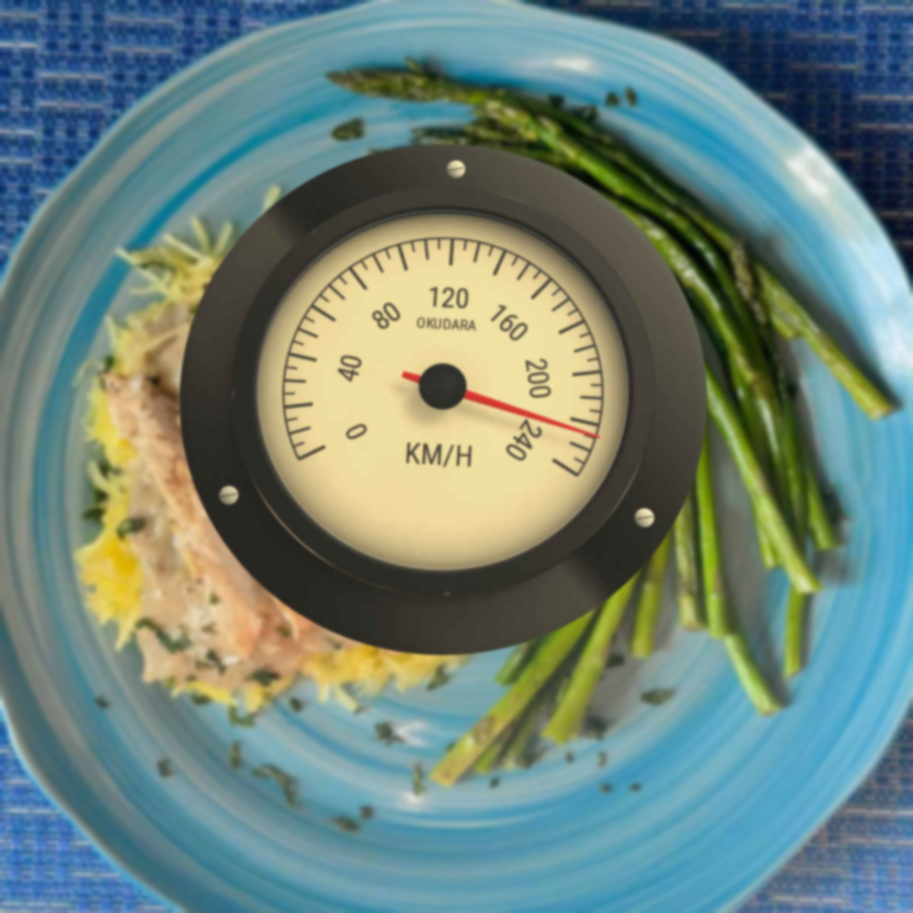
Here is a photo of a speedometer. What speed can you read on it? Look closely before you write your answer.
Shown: 225 km/h
